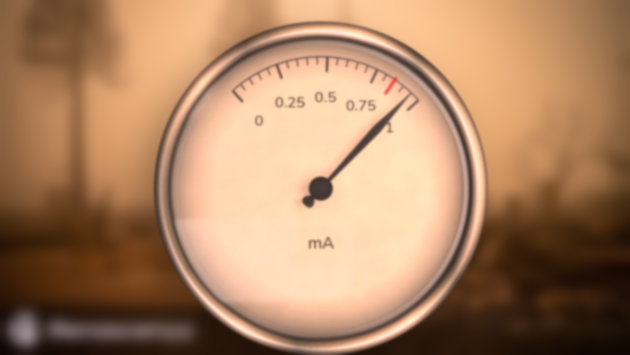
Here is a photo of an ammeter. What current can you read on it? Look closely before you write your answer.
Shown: 0.95 mA
